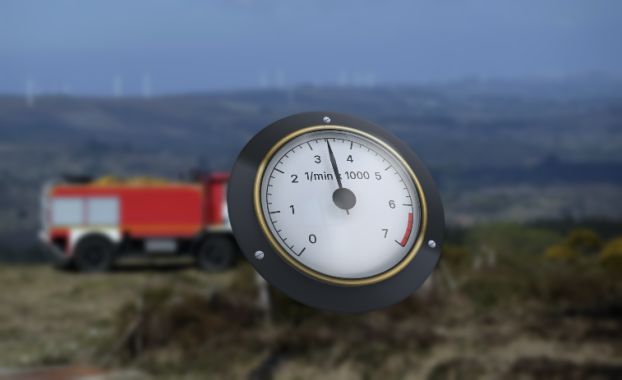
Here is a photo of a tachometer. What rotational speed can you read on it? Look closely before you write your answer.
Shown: 3400 rpm
